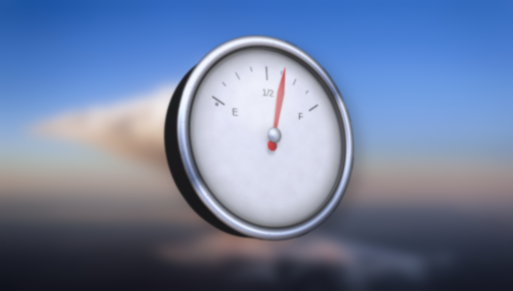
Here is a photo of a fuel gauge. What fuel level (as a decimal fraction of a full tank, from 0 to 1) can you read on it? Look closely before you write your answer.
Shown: 0.625
